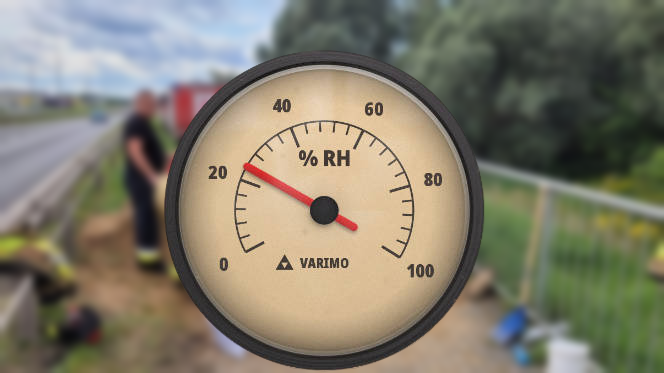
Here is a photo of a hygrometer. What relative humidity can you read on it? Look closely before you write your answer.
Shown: 24 %
